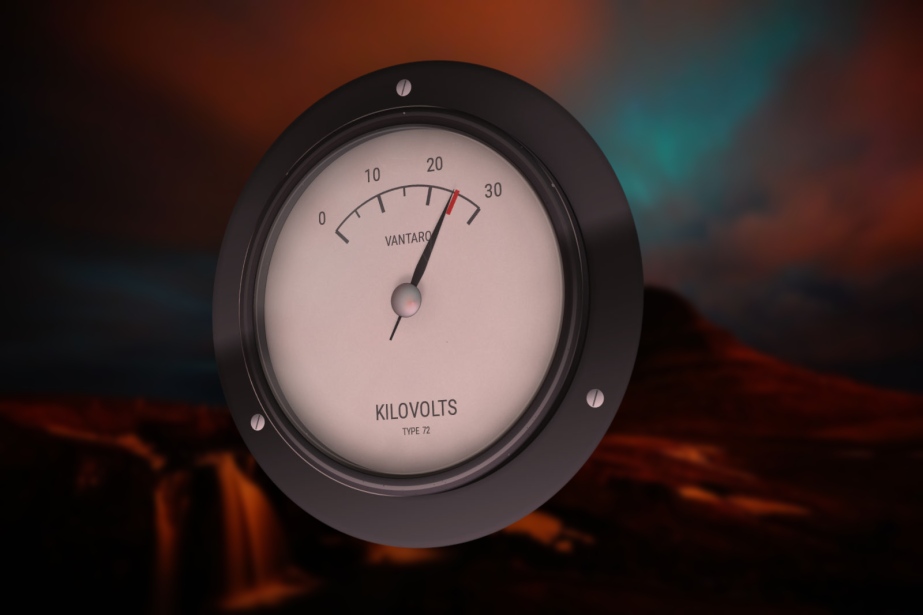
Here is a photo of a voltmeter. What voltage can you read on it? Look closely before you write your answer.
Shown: 25 kV
